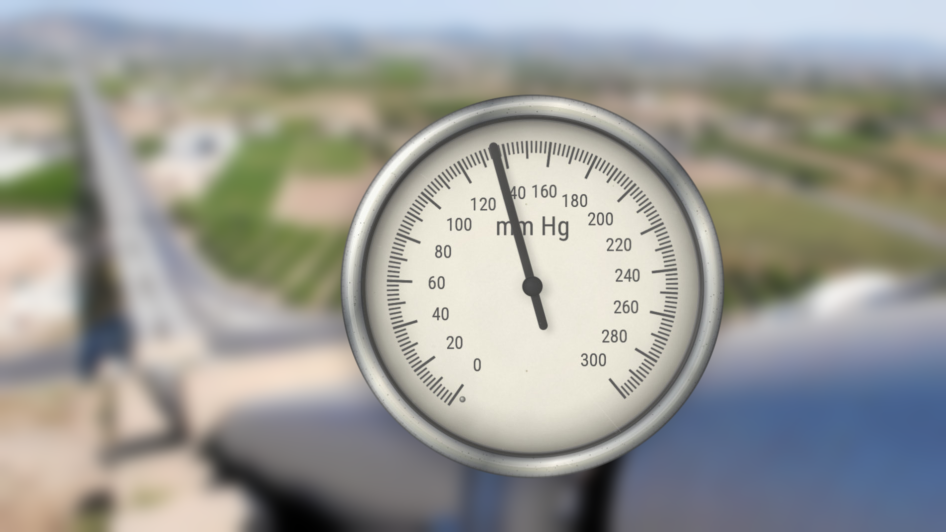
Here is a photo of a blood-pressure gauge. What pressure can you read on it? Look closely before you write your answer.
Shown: 136 mmHg
